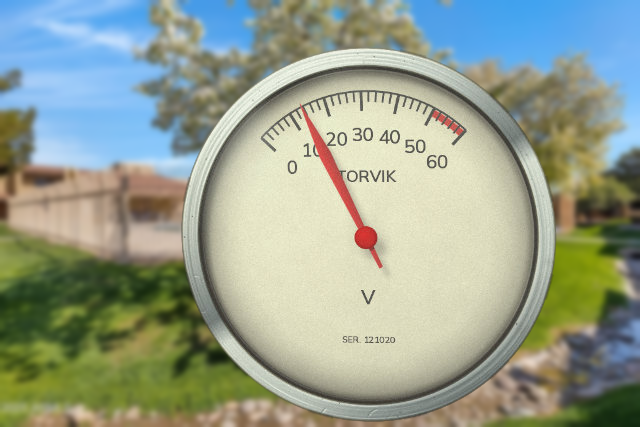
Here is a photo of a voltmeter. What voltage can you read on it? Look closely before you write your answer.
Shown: 14 V
